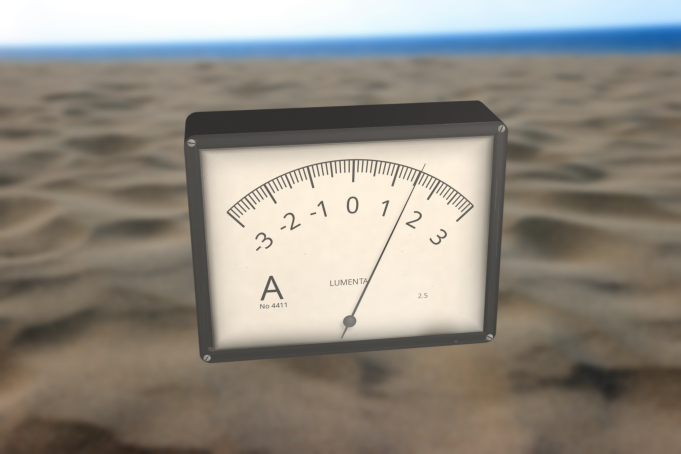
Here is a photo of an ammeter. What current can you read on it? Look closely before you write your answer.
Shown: 1.5 A
